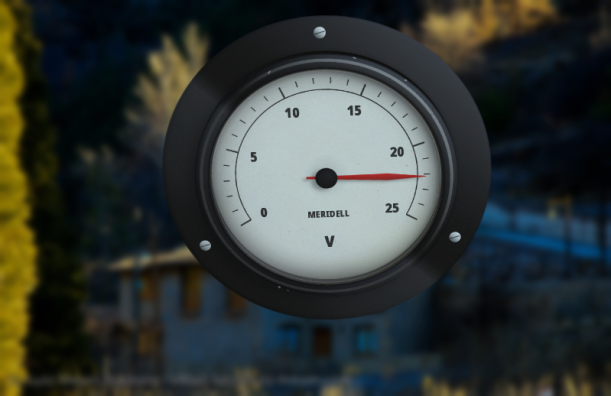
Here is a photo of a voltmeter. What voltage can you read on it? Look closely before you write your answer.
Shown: 22 V
